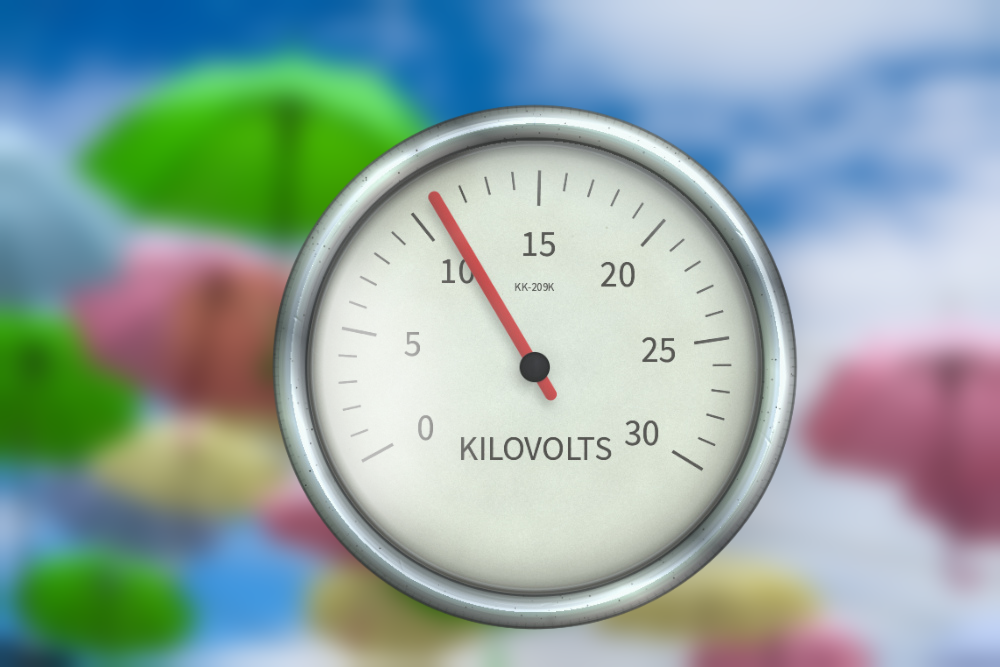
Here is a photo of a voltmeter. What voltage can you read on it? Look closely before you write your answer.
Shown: 11 kV
